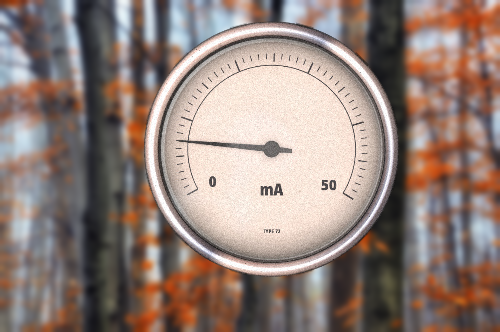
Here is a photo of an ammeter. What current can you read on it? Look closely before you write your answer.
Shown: 7 mA
